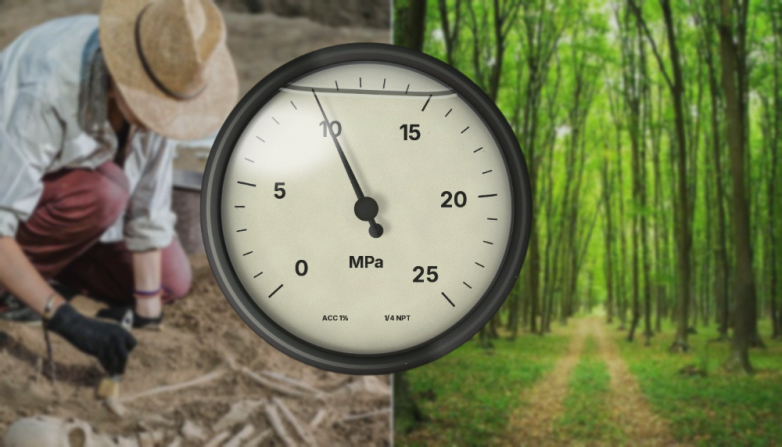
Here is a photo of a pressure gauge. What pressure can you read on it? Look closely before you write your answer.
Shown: 10 MPa
